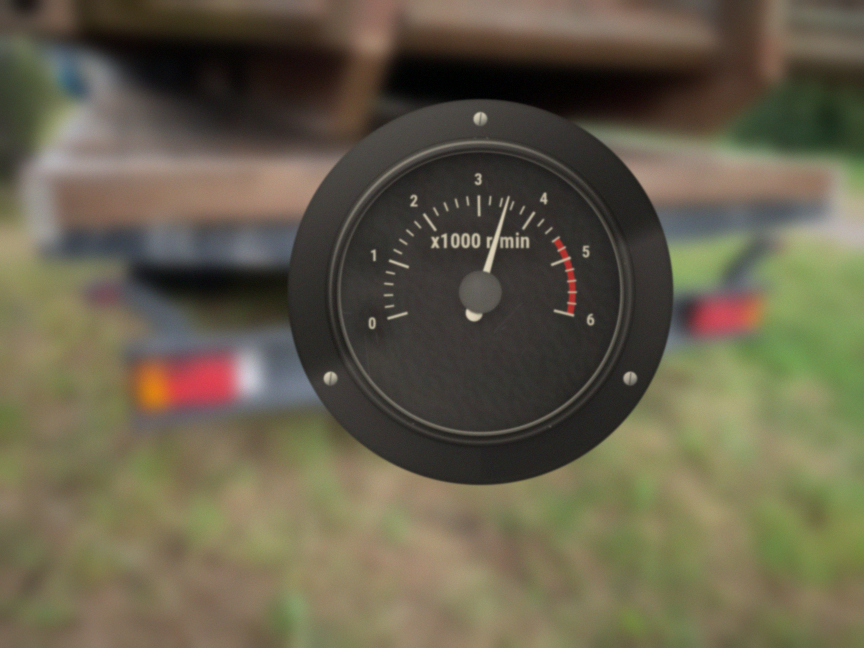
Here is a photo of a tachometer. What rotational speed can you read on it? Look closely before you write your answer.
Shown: 3500 rpm
